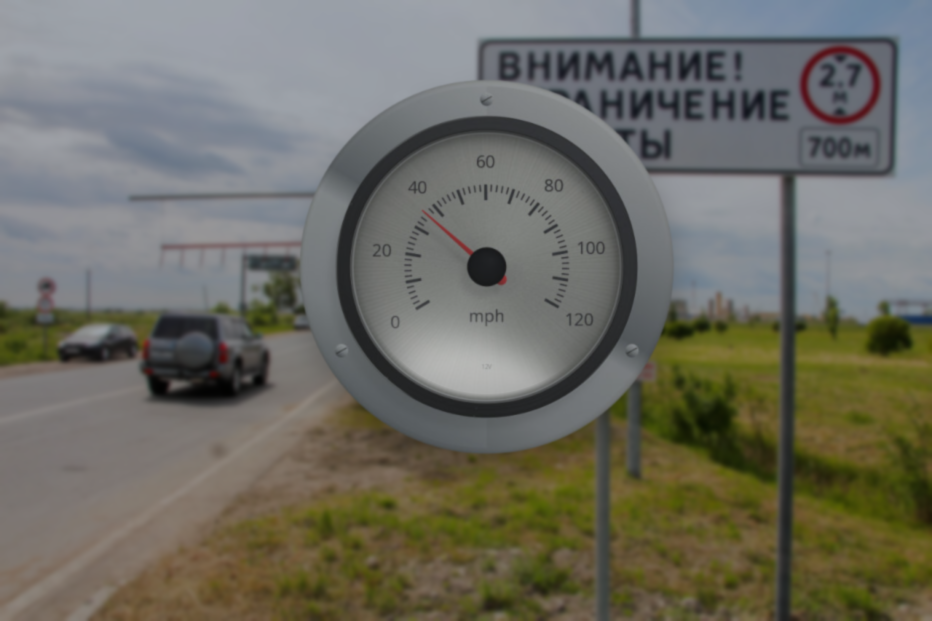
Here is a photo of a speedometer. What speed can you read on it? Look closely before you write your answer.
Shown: 36 mph
